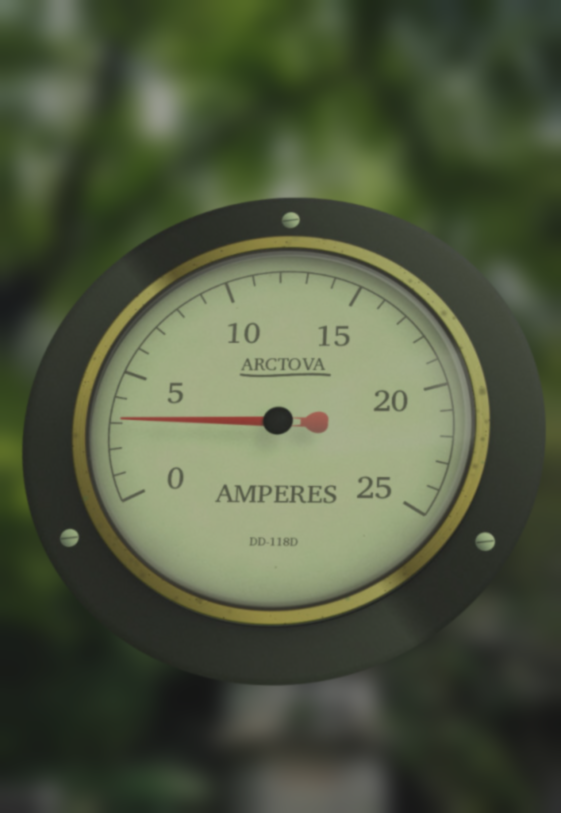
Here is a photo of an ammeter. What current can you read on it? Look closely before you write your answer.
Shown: 3 A
